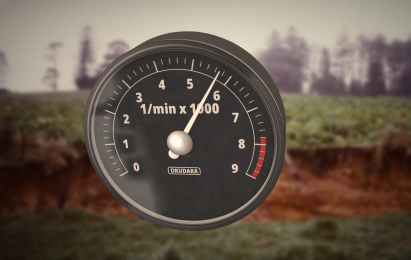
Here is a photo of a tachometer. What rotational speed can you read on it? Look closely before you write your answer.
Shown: 5700 rpm
